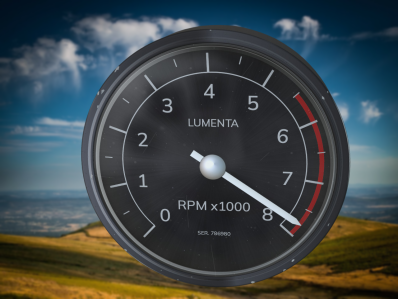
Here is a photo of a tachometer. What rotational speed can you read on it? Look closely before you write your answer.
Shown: 7750 rpm
